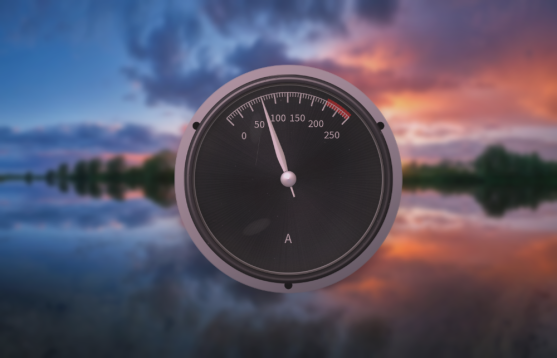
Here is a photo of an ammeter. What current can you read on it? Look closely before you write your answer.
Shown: 75 A
